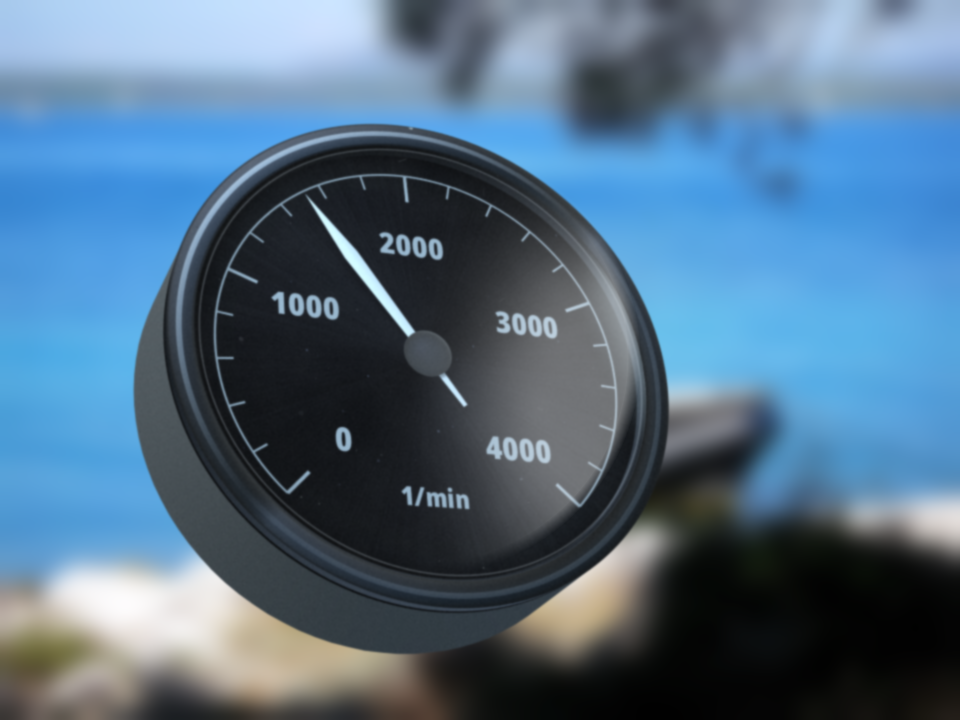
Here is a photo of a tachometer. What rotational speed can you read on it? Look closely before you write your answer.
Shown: 1500 rpm
